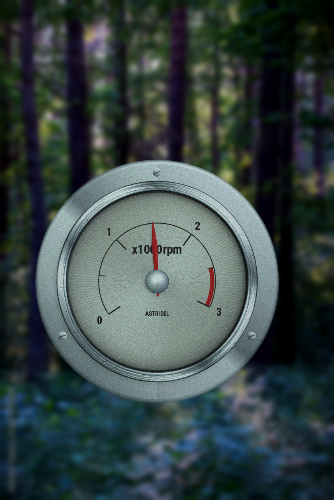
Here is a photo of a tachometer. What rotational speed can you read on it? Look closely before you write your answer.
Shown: 1500 rpm
